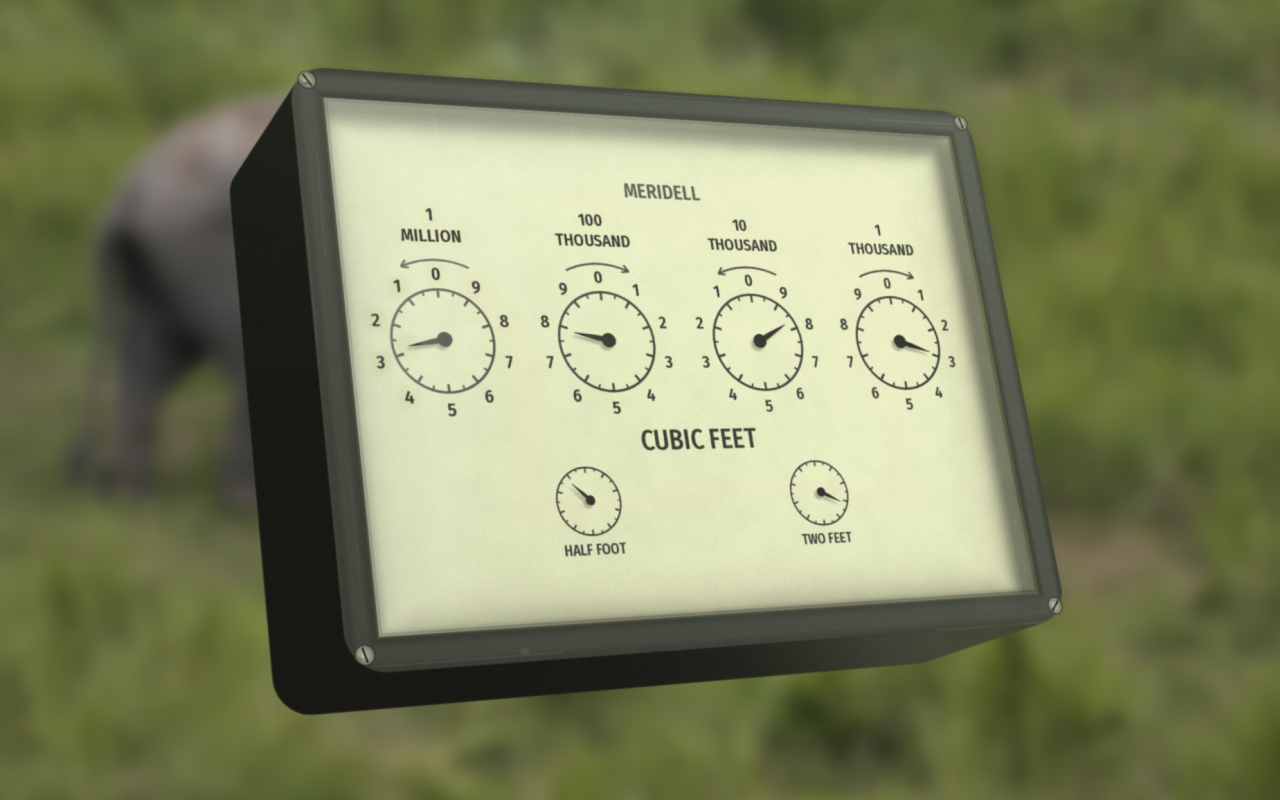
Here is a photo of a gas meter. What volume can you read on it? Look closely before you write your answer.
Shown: 278300 ft³
